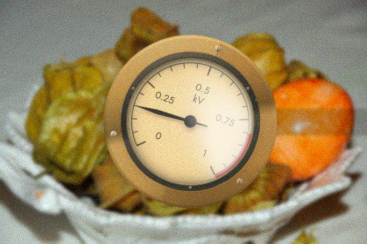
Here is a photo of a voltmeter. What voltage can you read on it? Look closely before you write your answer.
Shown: 0.15 kV
